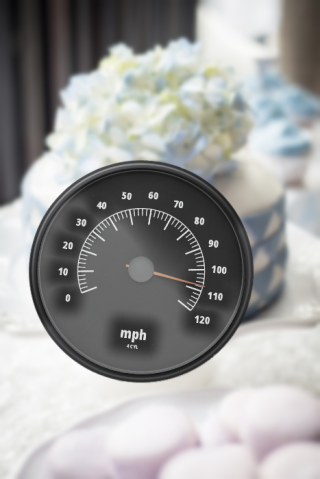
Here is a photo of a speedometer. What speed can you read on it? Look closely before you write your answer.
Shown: 108 mph
